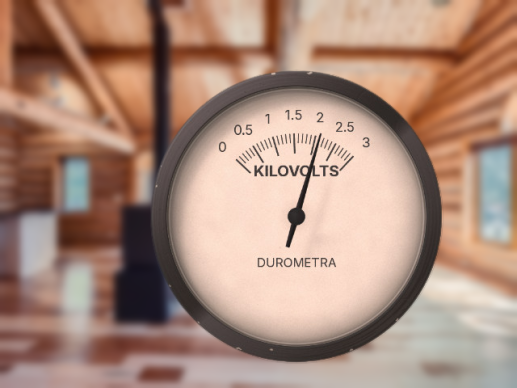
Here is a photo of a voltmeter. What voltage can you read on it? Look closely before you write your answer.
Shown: 2.1 kV
